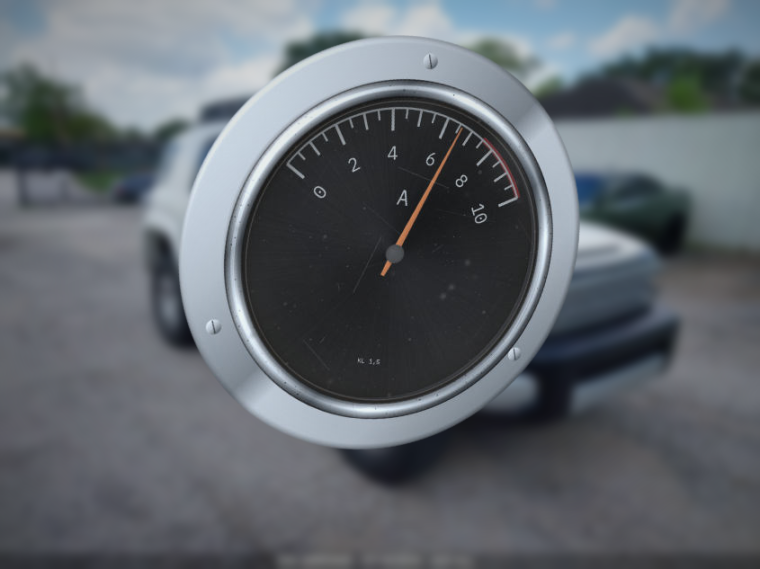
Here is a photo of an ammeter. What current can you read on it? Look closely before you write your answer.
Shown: 6.5 A
